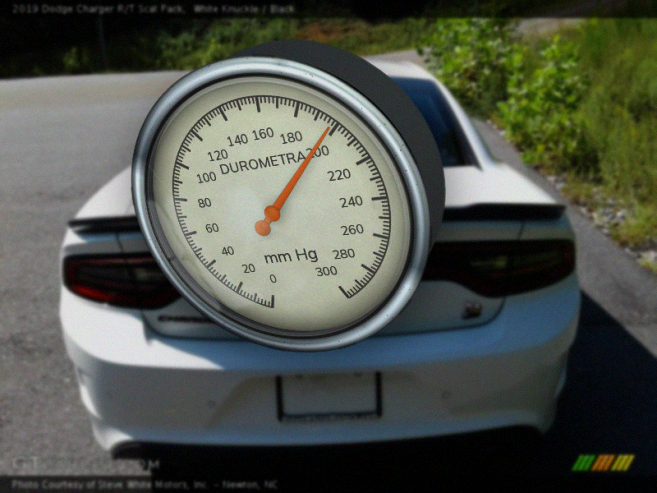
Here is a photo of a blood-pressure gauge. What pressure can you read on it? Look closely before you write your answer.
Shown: 198 mmHg
